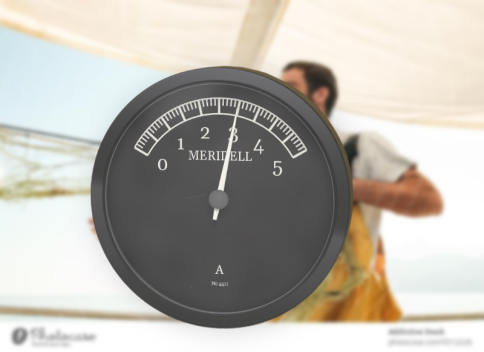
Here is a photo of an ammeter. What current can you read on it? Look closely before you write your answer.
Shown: 3 A
